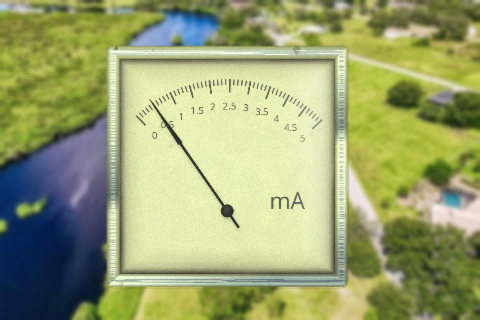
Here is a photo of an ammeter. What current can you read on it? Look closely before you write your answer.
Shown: 0.5 mA
